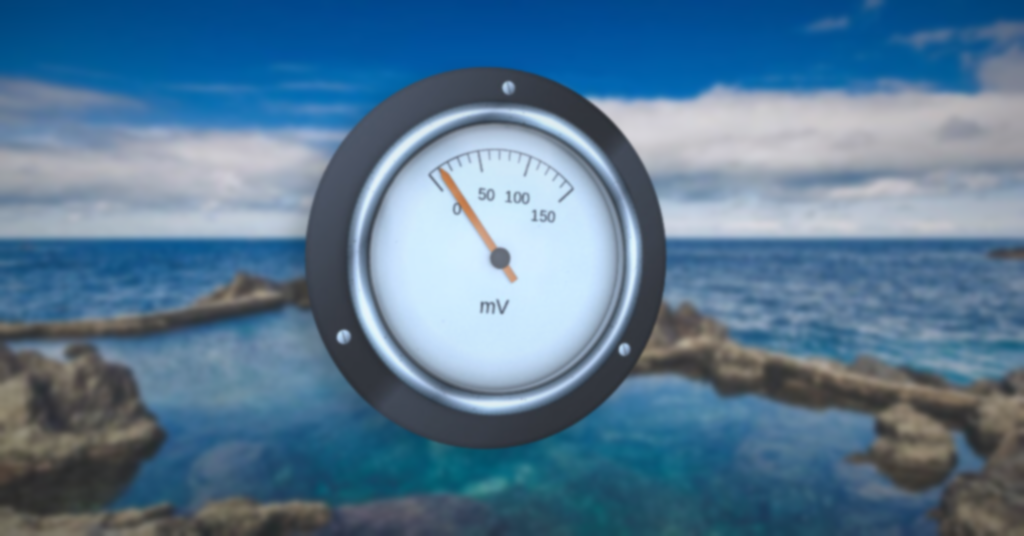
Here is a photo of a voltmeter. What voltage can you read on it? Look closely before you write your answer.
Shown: 10 mV
